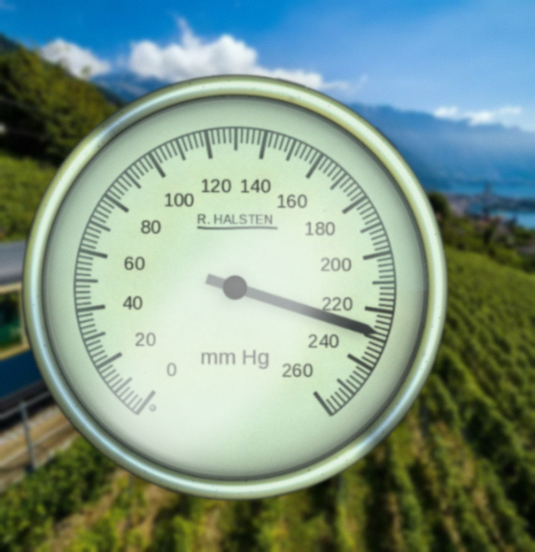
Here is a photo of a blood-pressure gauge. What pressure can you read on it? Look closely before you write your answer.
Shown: 228 mmHg
